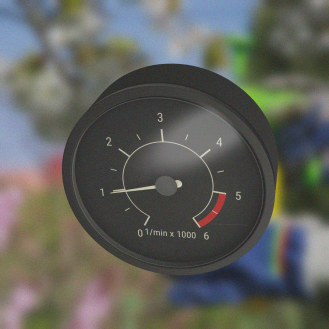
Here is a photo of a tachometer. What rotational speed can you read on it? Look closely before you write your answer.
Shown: 1000 rpm
